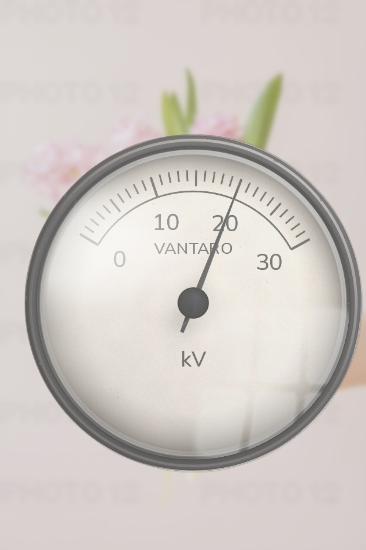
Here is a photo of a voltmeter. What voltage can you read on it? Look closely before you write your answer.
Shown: 20 kV
